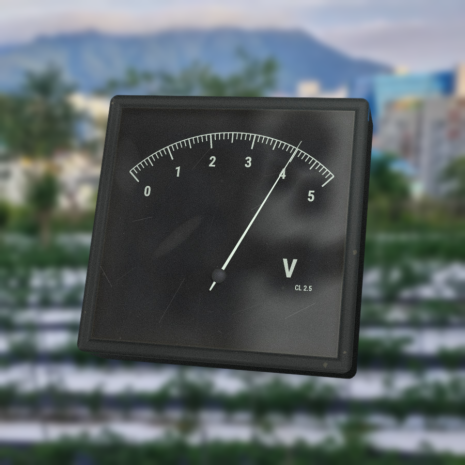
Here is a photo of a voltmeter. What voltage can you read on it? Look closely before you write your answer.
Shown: 4 V
